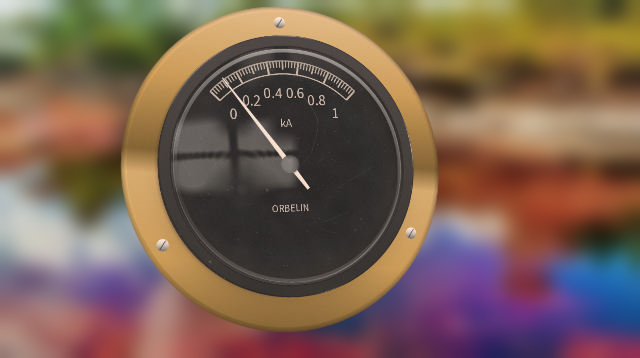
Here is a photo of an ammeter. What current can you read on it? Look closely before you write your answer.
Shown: 0.1 kA
